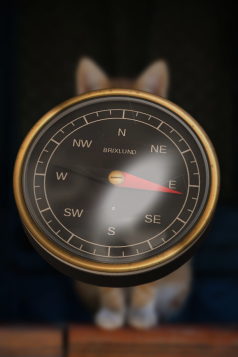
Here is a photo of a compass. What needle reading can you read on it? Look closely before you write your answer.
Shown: 100 °
